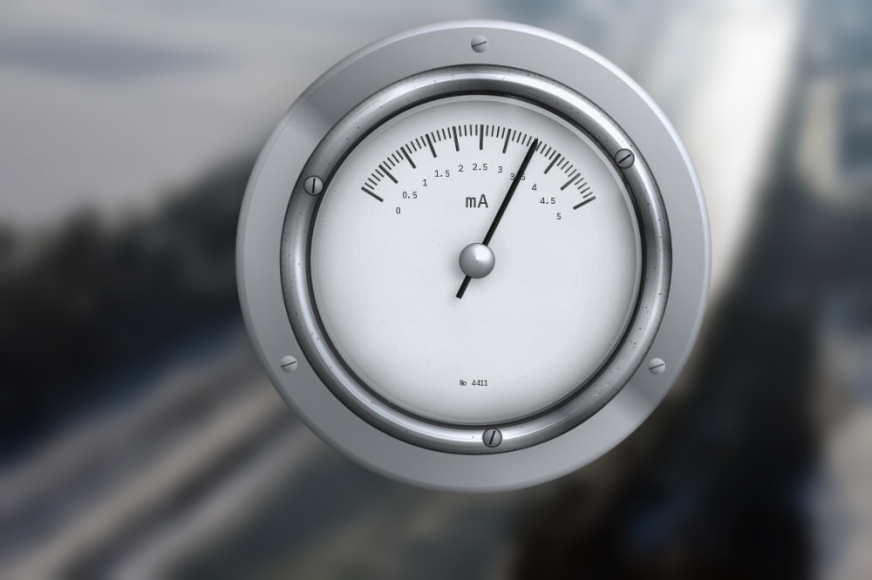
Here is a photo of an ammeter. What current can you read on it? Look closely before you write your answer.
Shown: 3.5 mA
